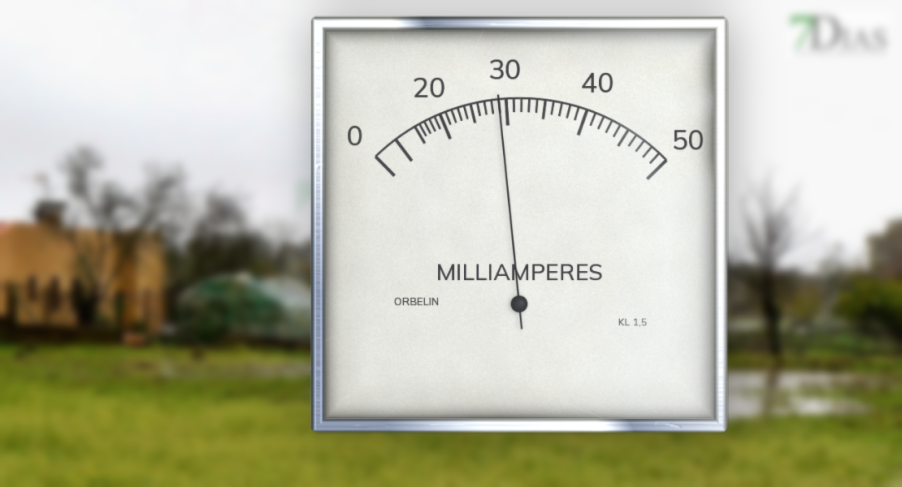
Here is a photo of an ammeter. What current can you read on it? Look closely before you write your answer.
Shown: 29 mA
